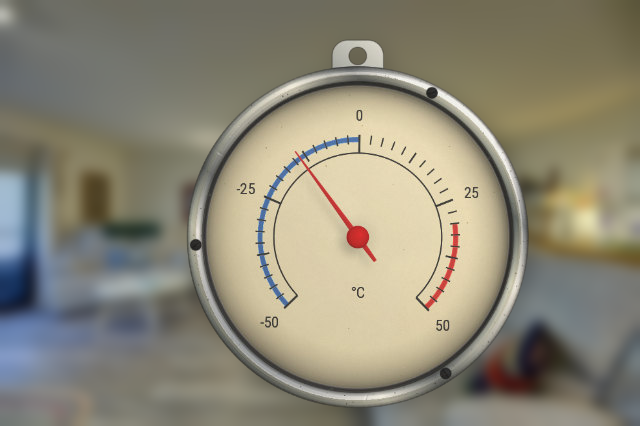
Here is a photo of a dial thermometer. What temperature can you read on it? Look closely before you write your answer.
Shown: -13.75 °C
